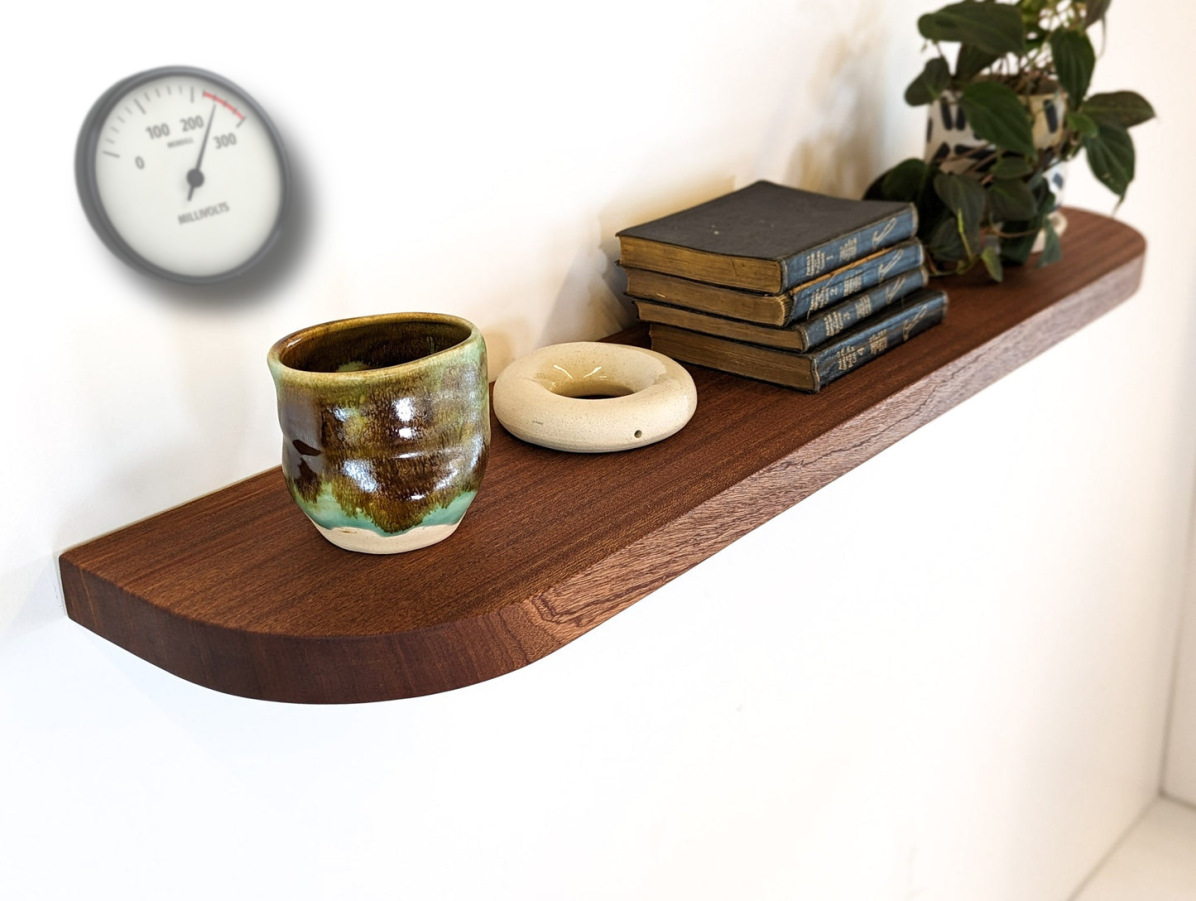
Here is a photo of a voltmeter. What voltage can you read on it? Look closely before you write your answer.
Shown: 240 mV
